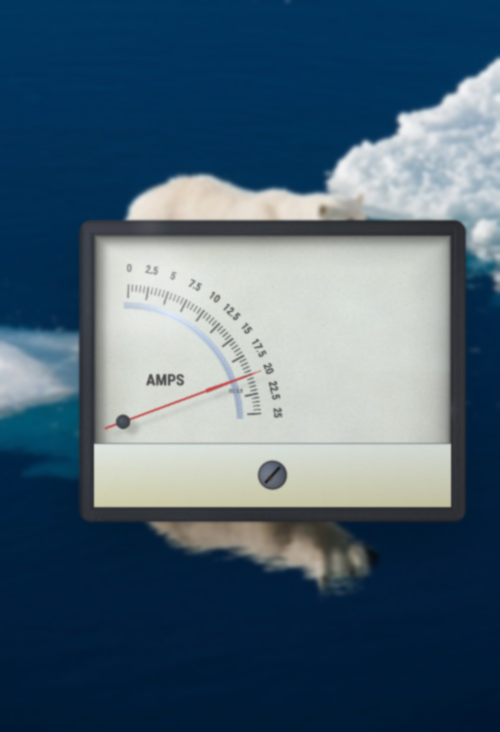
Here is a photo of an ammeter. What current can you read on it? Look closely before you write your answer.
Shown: 20 A
